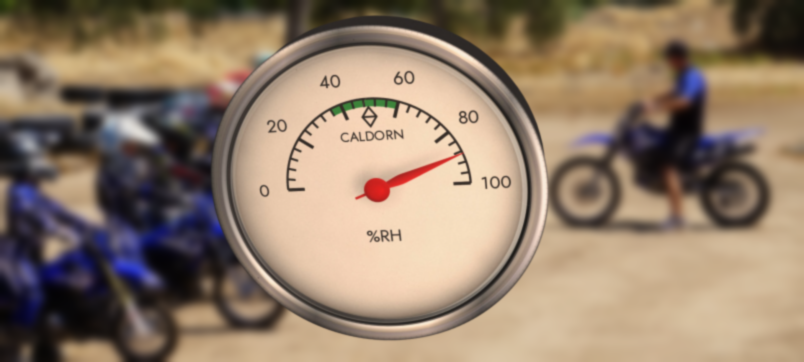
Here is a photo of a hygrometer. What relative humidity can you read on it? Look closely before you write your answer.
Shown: 88 %
